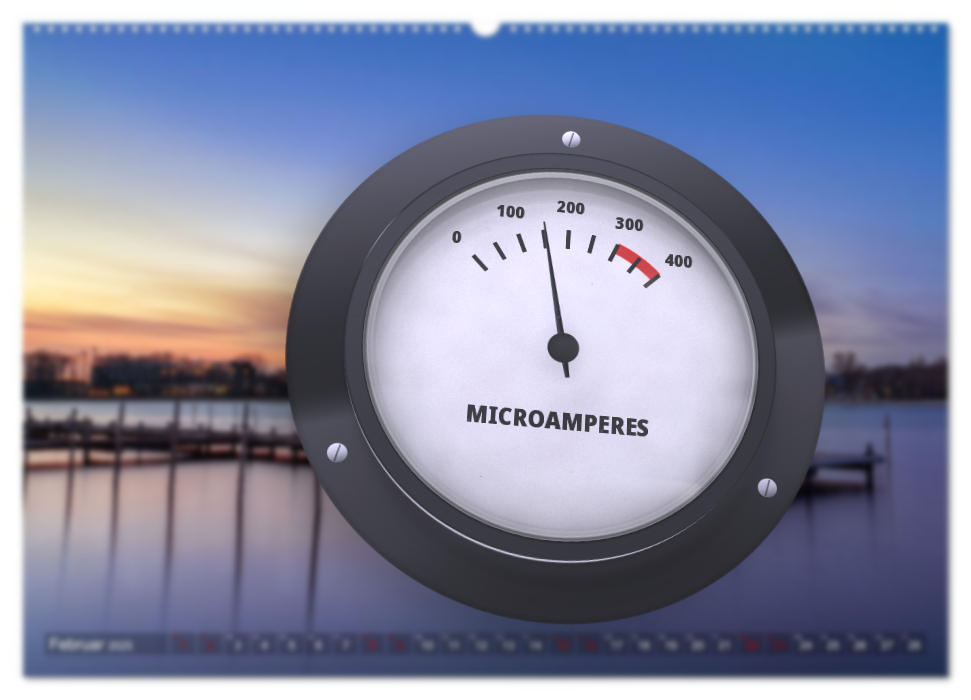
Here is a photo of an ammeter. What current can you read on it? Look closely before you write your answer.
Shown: 150 µA
